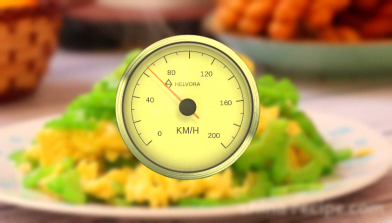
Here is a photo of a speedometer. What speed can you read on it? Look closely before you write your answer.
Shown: 65 km/h
